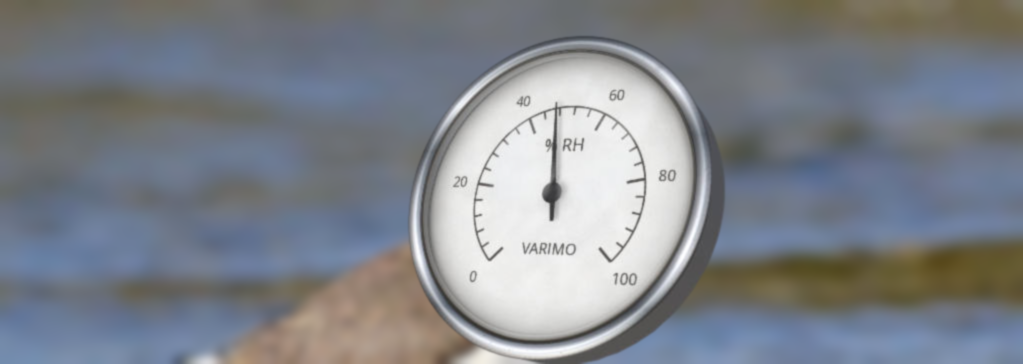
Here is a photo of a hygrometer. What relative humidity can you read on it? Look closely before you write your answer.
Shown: 48 %
